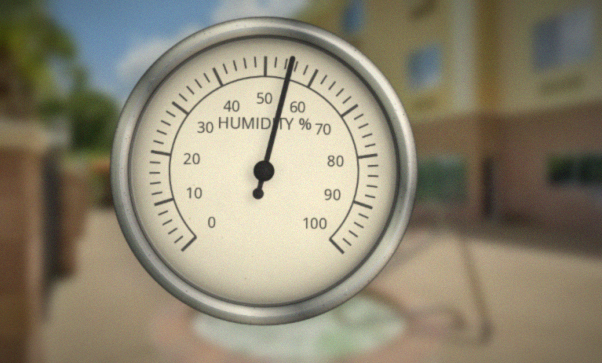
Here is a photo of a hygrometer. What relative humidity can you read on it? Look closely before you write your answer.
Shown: 55 %
